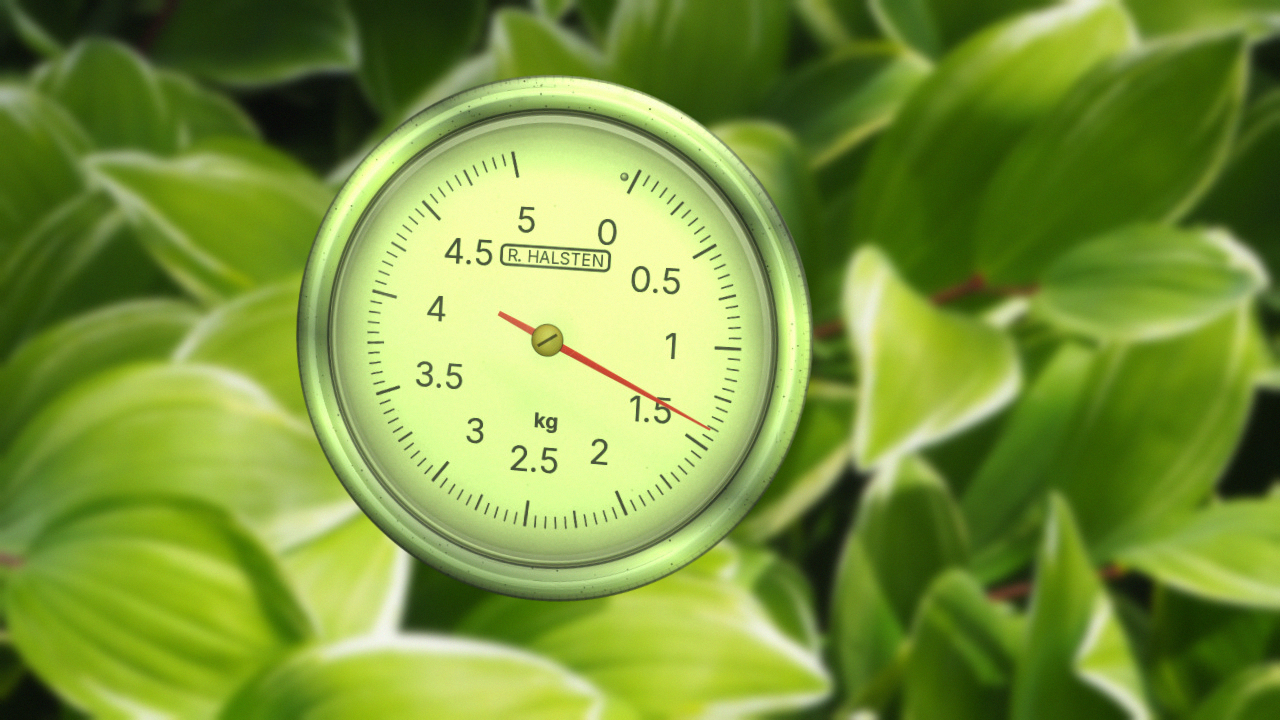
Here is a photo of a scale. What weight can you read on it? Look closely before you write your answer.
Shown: 1.4 kg
